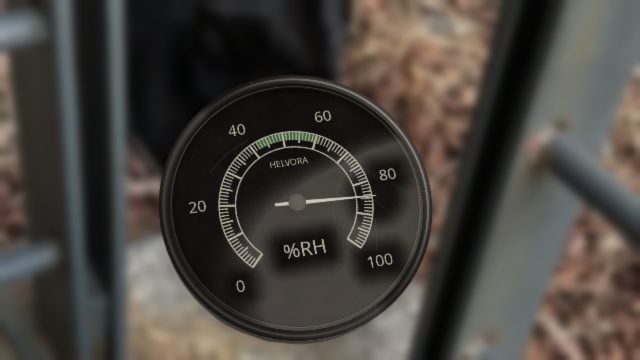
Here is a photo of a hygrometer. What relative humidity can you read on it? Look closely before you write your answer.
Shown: 85 %
